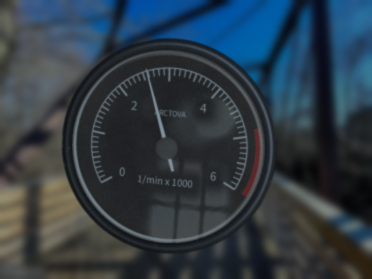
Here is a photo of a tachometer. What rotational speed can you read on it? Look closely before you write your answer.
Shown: 2600 rpm
